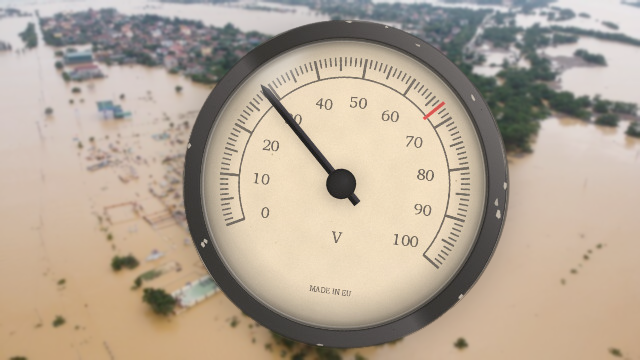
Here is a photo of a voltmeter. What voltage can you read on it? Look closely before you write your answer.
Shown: 29 V
